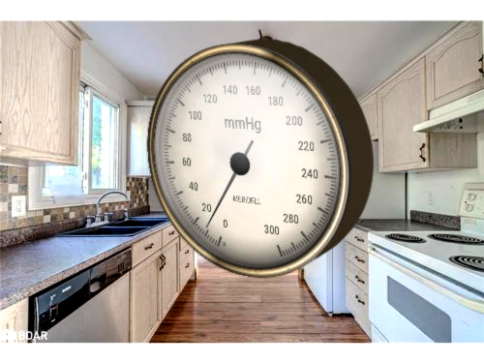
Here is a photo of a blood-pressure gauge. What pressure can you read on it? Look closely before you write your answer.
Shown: 10 mmHg
